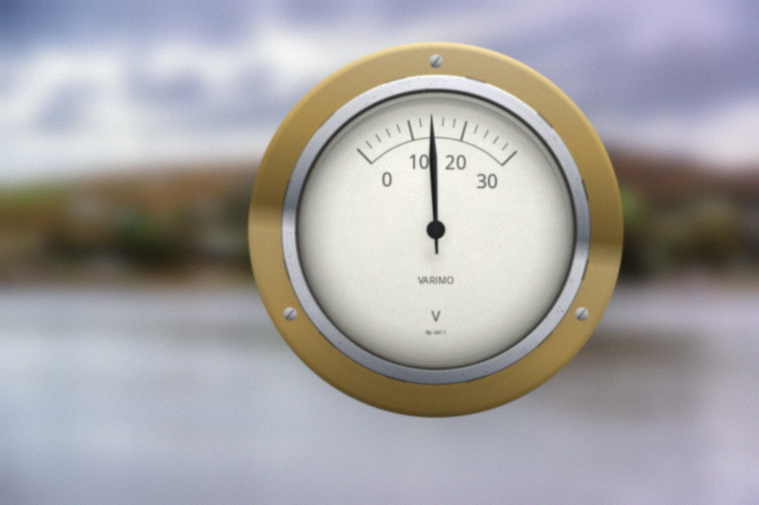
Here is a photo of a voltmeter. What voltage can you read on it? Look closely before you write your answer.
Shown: 14 V
